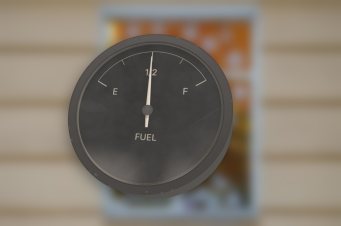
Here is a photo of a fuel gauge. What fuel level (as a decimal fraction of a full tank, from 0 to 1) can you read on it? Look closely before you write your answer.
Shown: 0.5
